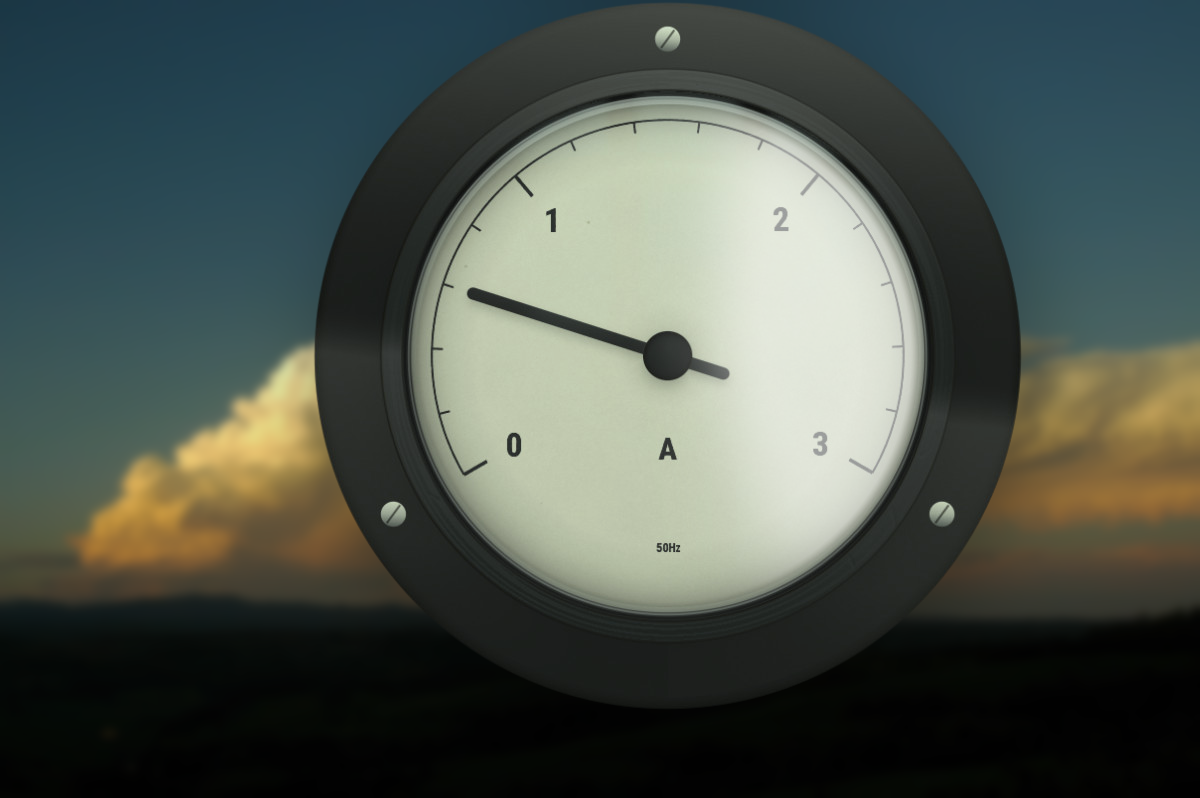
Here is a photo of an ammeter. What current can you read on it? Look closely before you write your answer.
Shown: 0.6 A
